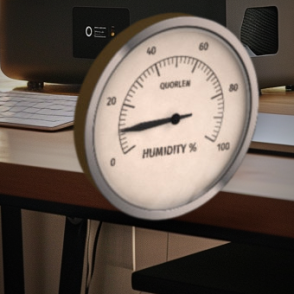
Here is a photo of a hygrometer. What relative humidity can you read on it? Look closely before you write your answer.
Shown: 10 %
